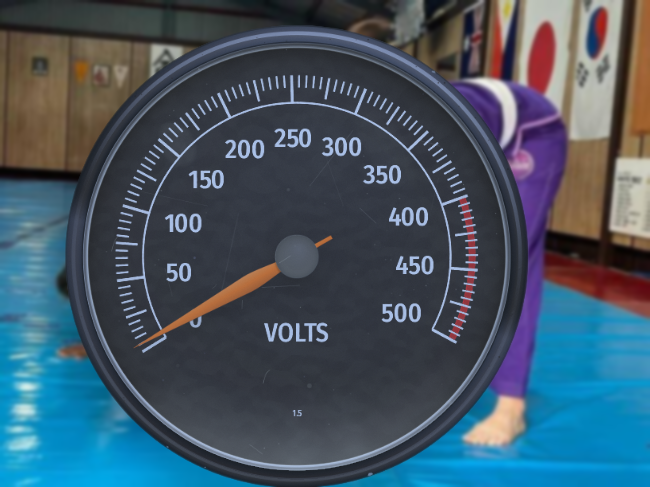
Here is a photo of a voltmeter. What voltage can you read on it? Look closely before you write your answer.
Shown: 5 V
